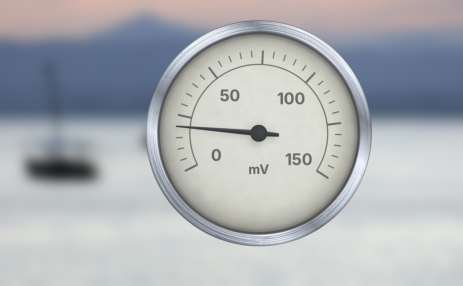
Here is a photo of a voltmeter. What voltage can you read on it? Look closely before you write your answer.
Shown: 20 mV
